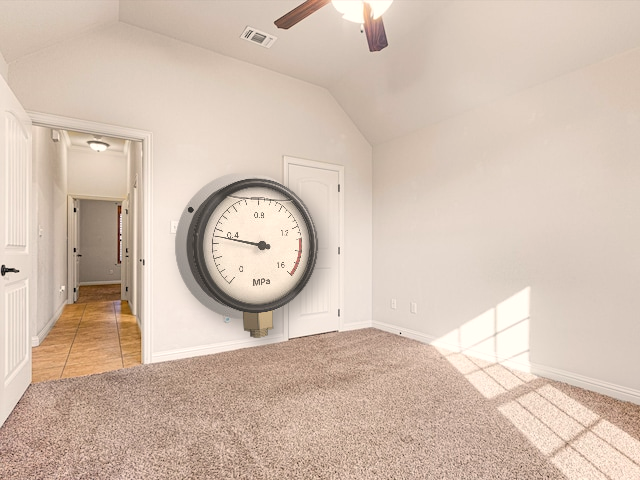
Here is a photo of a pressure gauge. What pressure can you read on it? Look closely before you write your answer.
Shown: 0.35 MPa
